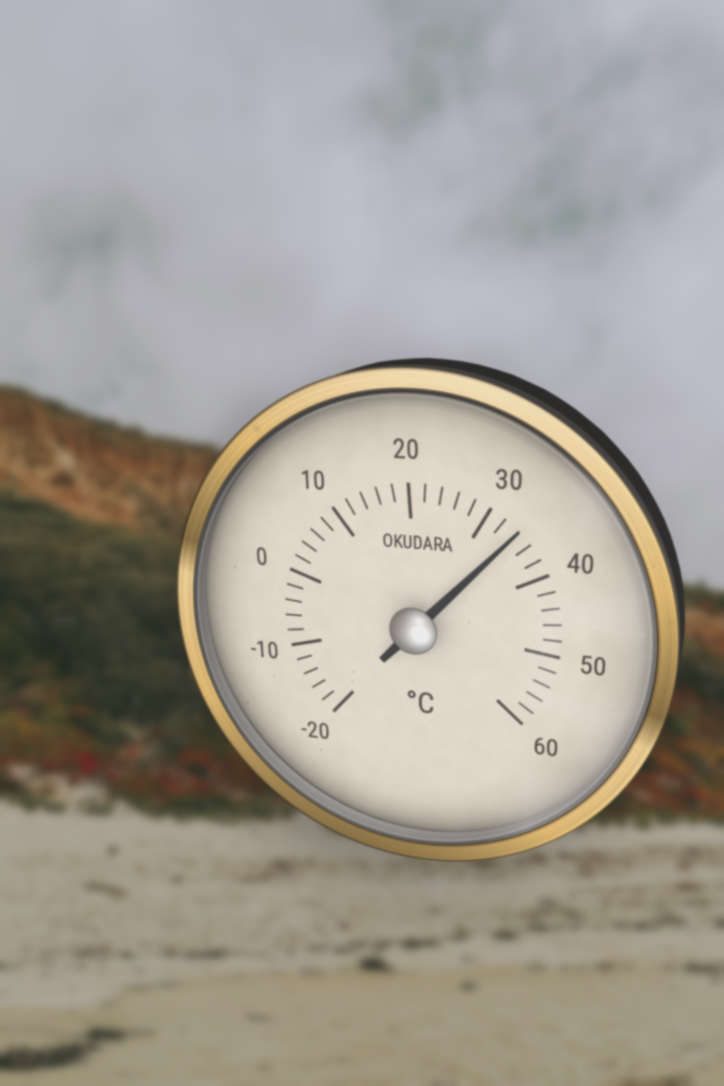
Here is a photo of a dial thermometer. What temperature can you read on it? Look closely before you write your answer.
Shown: 34 °C
